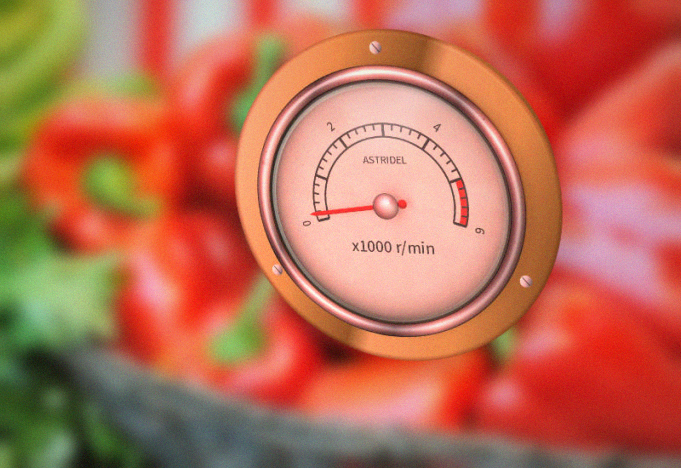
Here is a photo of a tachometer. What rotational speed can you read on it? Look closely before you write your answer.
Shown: 200 rpm
